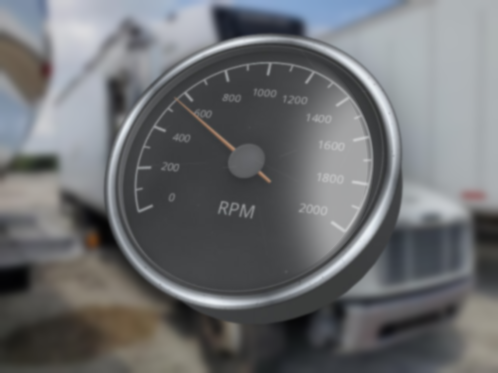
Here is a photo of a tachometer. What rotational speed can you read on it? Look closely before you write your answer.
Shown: 550 rpm
